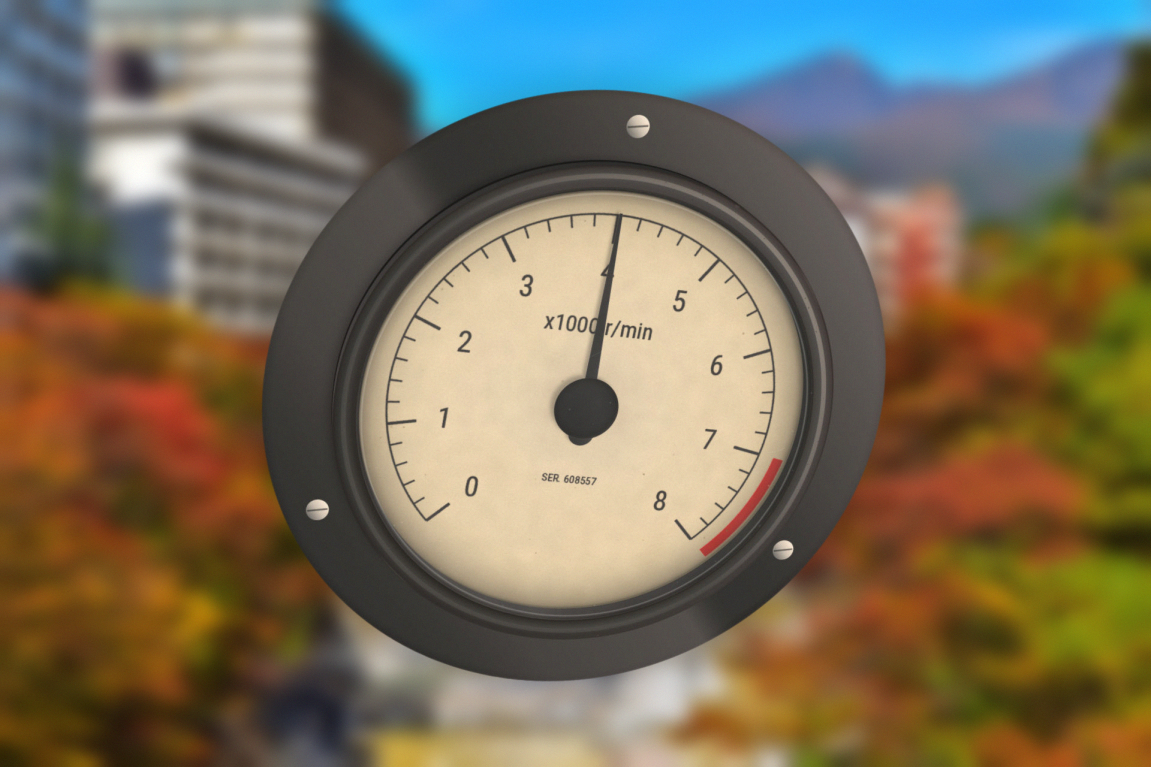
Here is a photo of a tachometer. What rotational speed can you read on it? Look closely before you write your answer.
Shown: 4000 rpm
